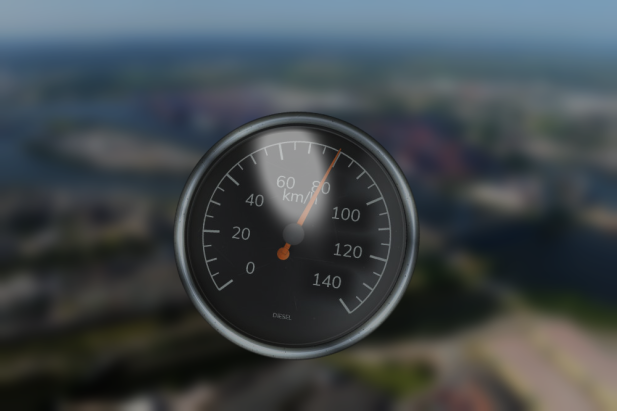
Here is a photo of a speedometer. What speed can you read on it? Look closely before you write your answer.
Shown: 80 km/h
